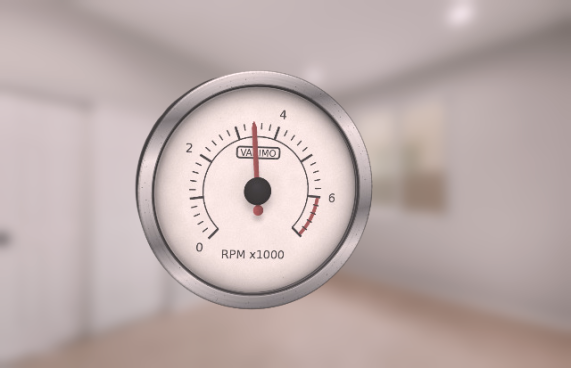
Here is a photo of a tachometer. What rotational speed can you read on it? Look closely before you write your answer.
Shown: 3400 rpm
